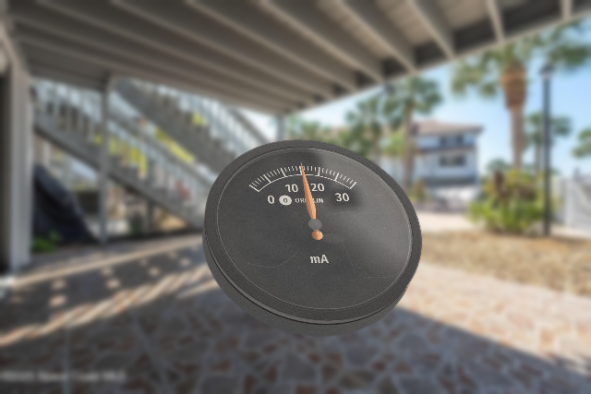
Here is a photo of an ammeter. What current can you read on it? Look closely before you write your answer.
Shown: 15 mA
